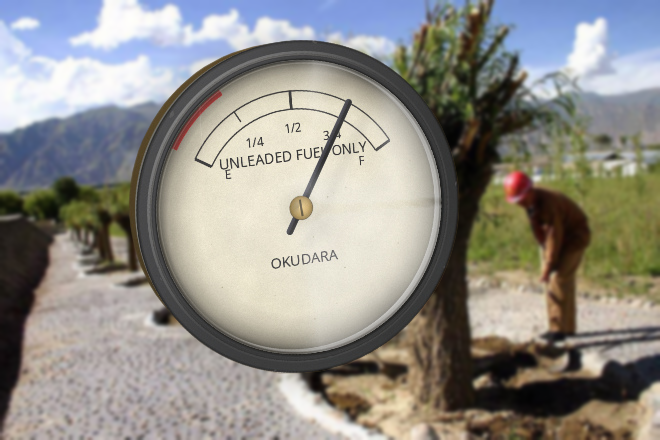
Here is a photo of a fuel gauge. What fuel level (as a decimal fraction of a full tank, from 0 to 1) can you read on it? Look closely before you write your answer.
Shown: 0.75
